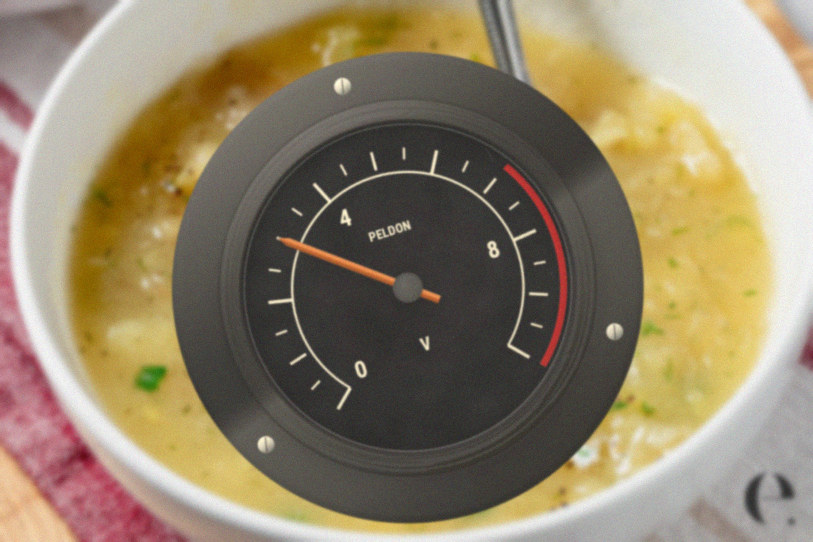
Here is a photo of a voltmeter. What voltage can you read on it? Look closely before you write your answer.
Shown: 3 V
